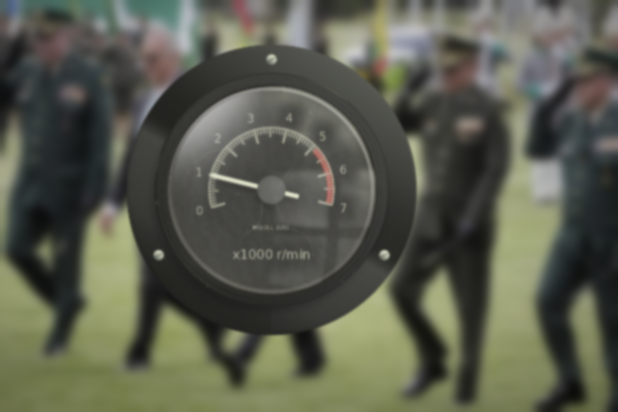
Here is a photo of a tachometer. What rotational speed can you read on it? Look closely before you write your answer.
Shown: 1000 rpm
